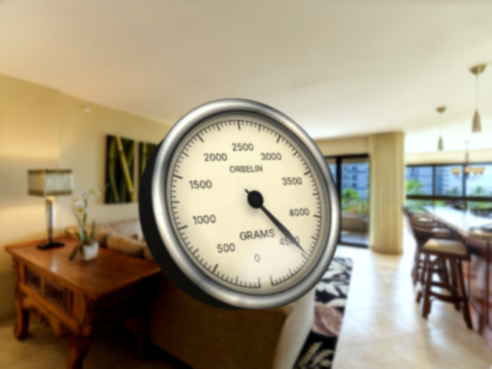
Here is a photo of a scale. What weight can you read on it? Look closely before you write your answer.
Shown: 4500 g
